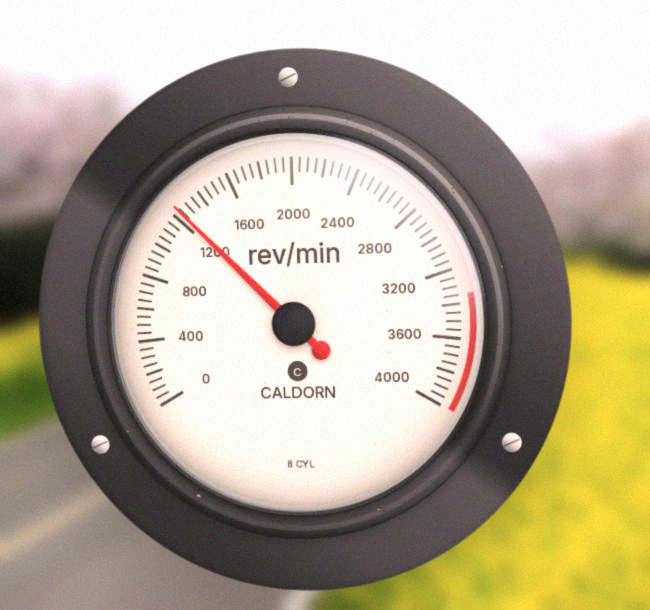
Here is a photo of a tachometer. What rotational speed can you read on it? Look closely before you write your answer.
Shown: 1250 rpm
